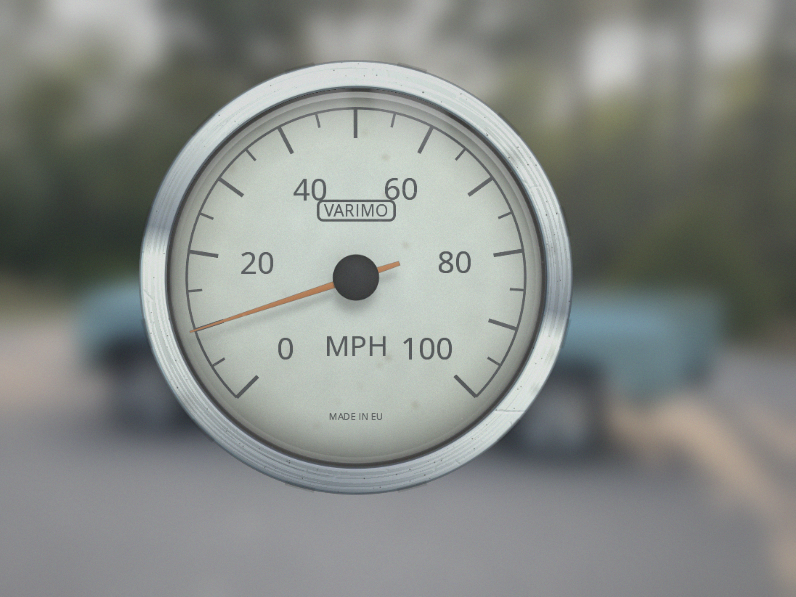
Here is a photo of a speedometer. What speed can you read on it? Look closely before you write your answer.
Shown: 10 mph
